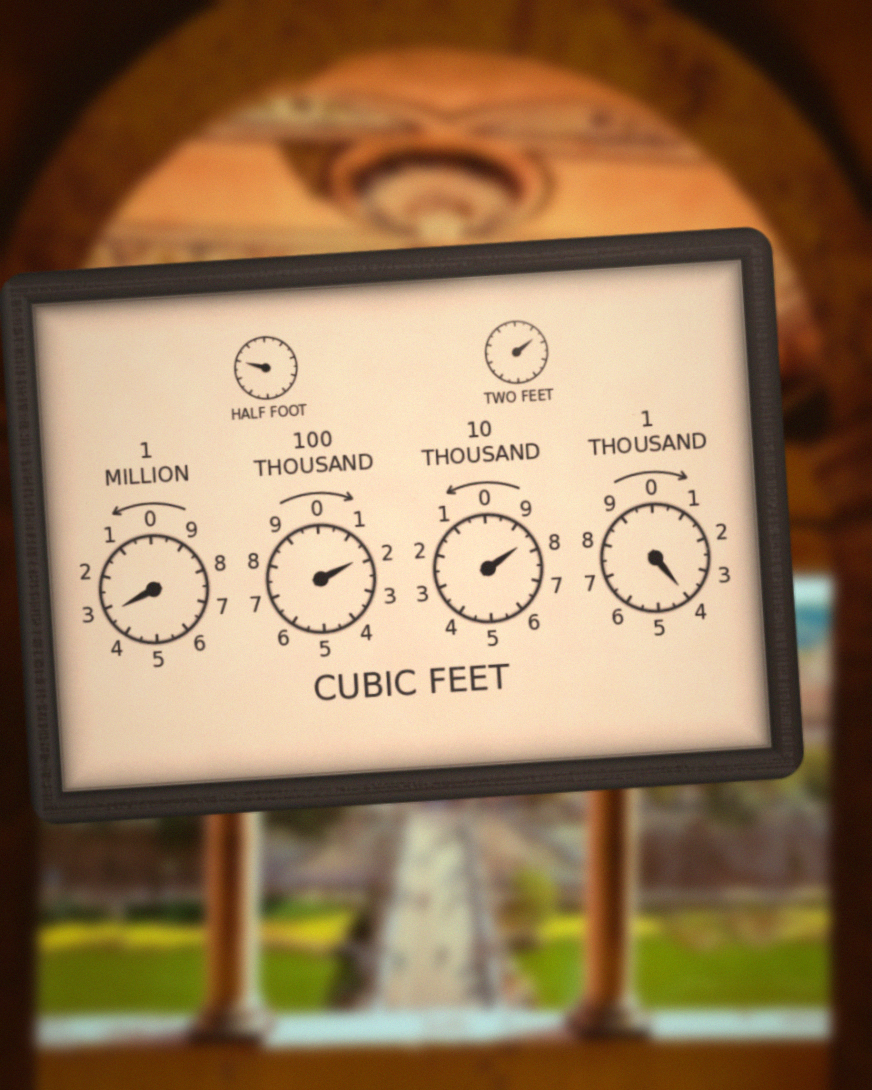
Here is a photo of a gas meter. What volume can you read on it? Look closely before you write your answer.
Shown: 318400 ft³
